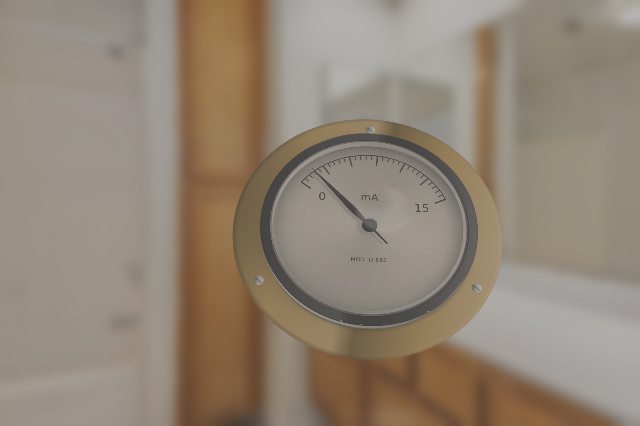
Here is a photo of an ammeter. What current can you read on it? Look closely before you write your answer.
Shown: 1.5 mA
